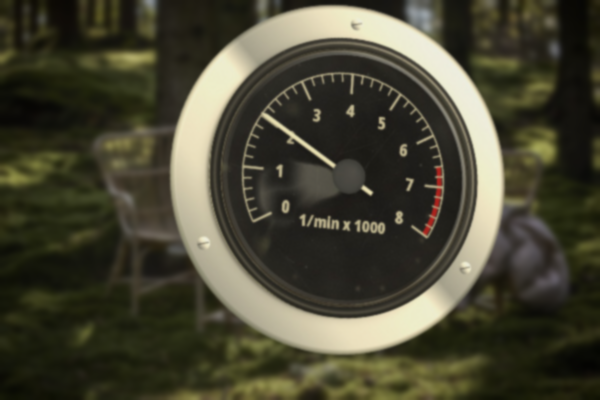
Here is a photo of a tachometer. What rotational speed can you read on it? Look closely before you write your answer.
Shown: 2000 rpm
